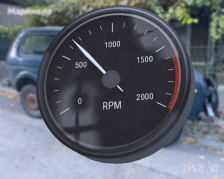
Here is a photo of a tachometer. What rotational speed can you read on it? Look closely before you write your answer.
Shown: 650 rpm
